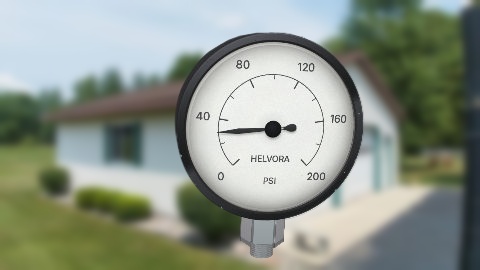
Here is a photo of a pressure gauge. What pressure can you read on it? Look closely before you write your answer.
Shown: 30 psi
